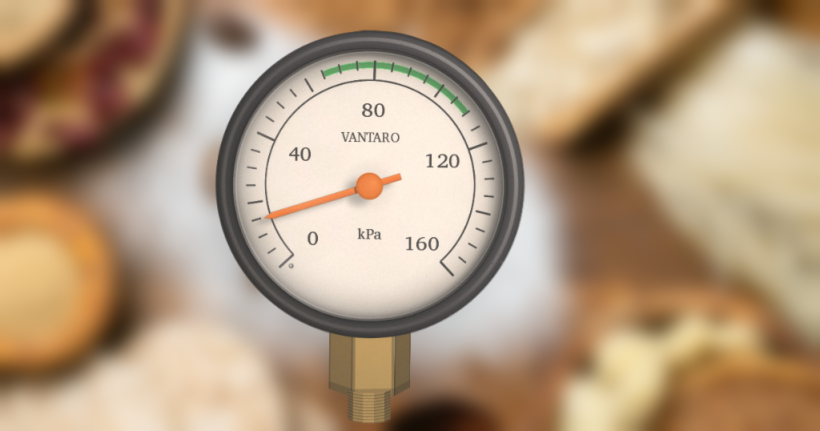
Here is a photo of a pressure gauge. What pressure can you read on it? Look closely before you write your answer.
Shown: 15 kPa
